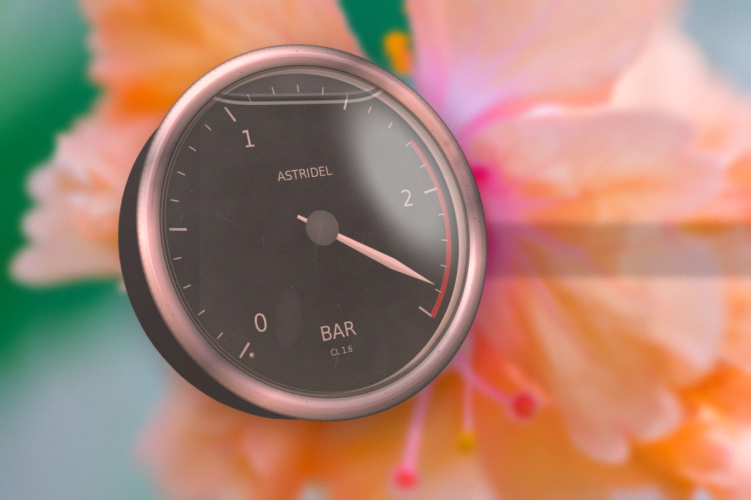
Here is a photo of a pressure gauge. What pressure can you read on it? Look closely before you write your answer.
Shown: 2.4 bar
